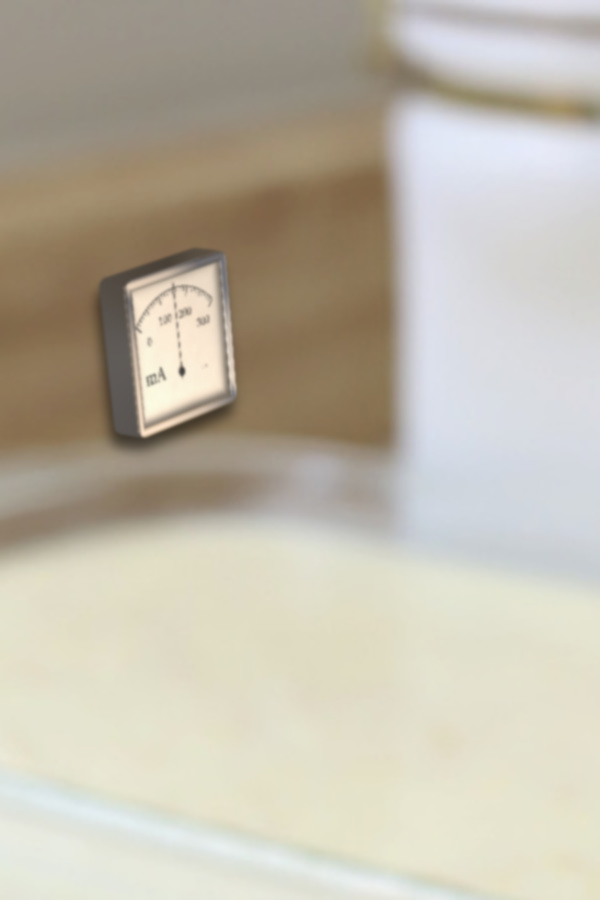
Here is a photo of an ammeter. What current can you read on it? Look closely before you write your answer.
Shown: 150 mA
